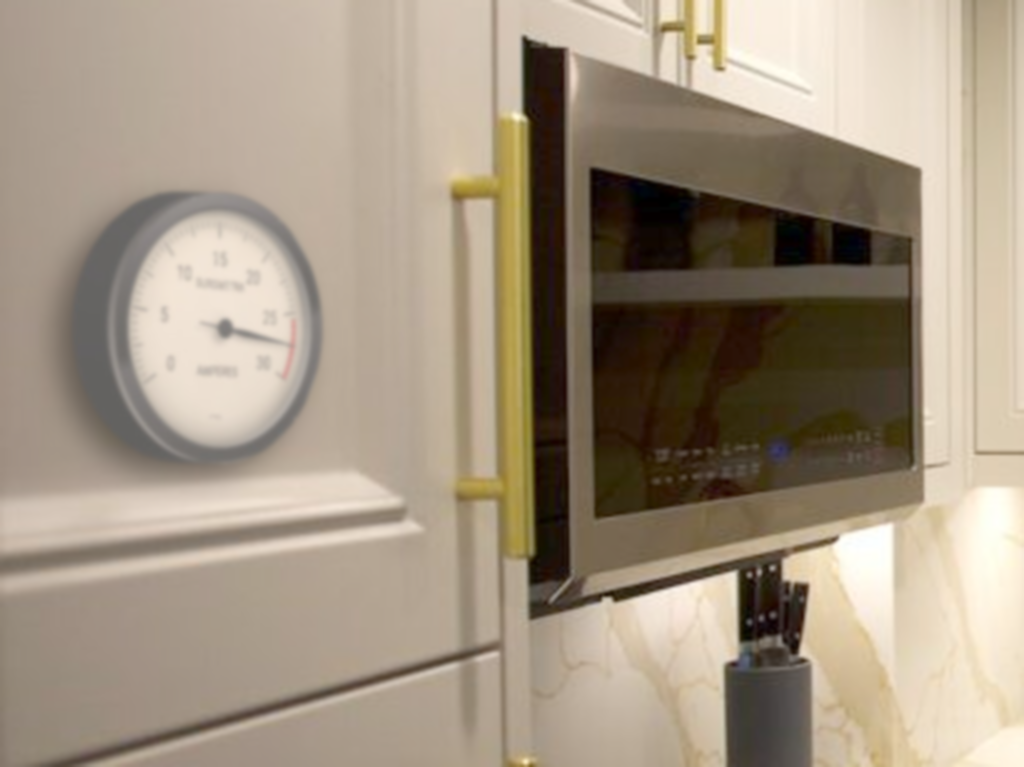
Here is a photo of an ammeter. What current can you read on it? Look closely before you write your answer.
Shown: 27.5 A
